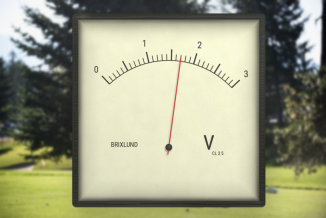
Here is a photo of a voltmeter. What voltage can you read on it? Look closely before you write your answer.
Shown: 1.7 V
